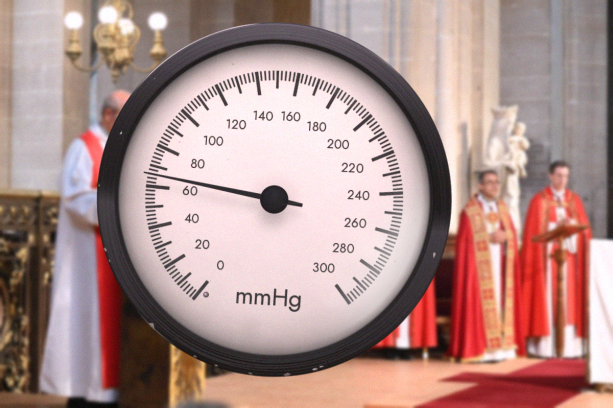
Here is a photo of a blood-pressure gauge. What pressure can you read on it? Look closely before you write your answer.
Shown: 66 mmHg
